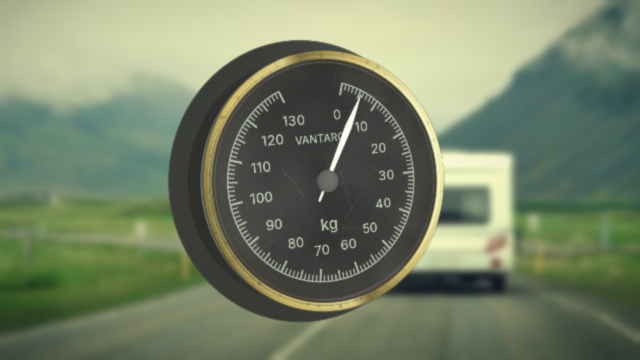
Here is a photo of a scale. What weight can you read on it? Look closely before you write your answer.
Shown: 5 kg
